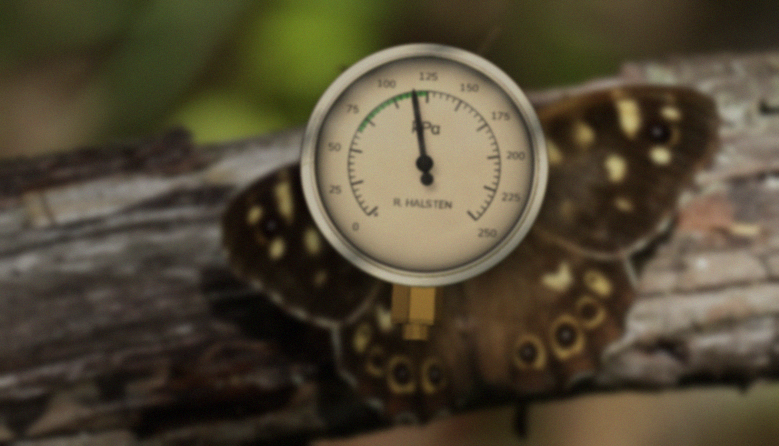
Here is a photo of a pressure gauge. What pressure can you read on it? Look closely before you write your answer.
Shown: 115 kPa
